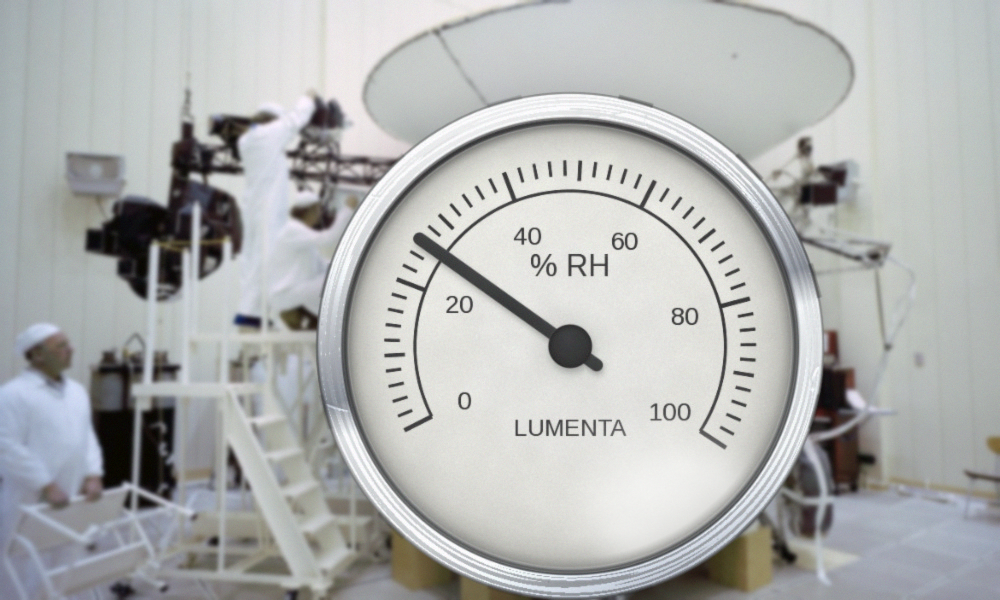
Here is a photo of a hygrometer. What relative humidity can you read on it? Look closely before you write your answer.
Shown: 26 %
